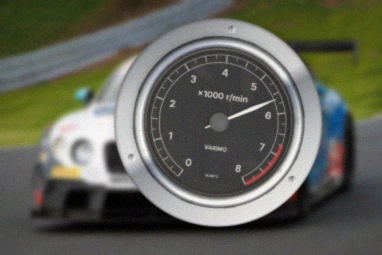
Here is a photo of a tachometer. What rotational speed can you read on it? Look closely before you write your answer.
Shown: 5625 rpm
